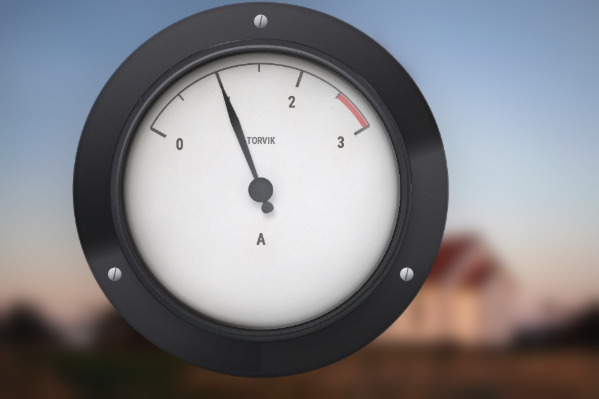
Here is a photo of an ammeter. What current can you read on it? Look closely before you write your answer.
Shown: 1 A
